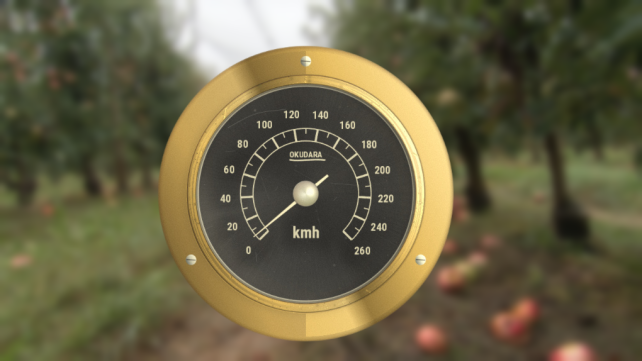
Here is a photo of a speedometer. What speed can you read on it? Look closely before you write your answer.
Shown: 5 km/h
